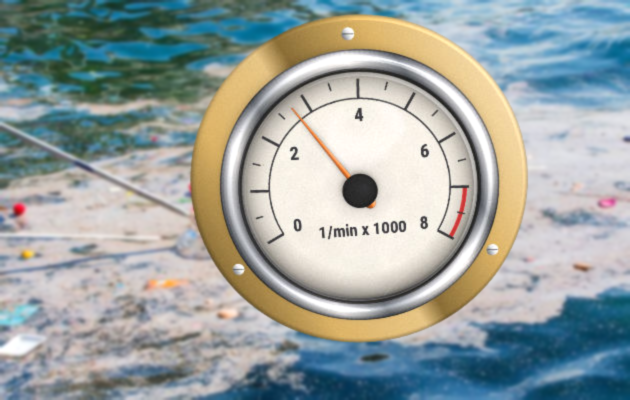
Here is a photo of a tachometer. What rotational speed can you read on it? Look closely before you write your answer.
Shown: 2750 rpm
